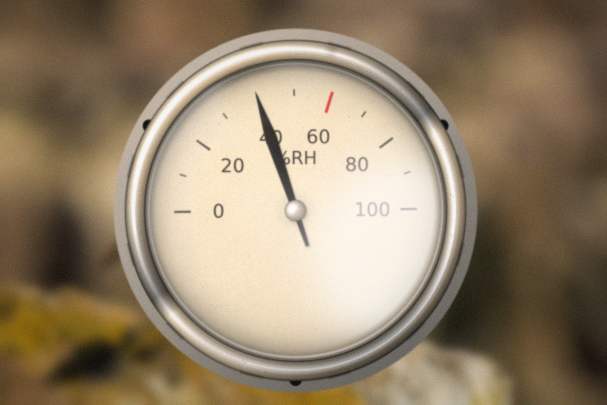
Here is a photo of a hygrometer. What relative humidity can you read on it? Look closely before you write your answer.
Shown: 40 %
